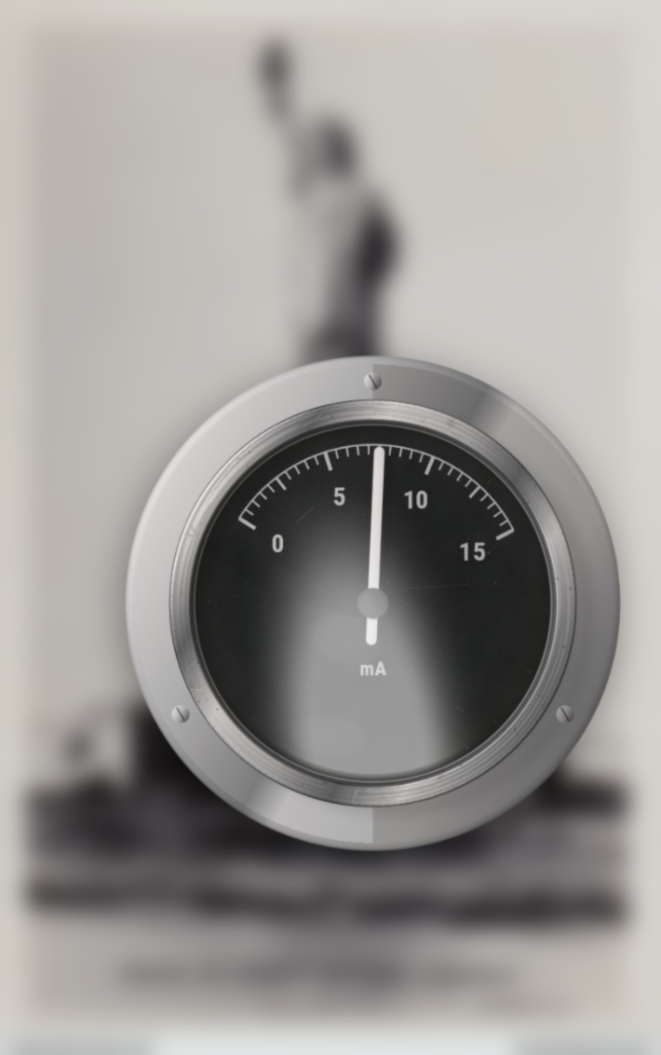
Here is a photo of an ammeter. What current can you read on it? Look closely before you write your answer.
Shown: 7.5 mA
